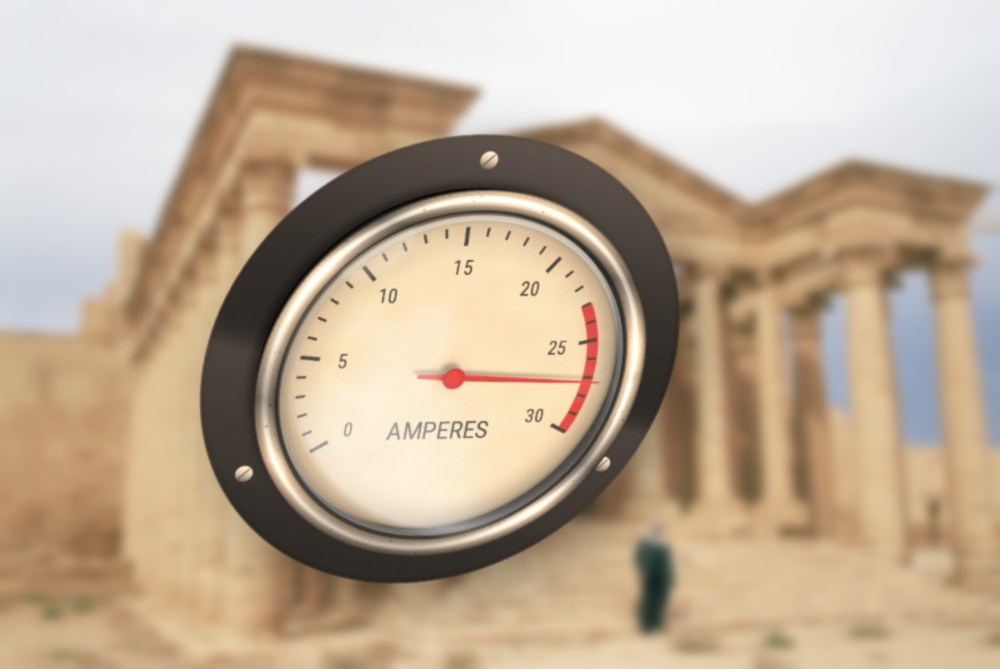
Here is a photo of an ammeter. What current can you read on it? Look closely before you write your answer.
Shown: 27 A
